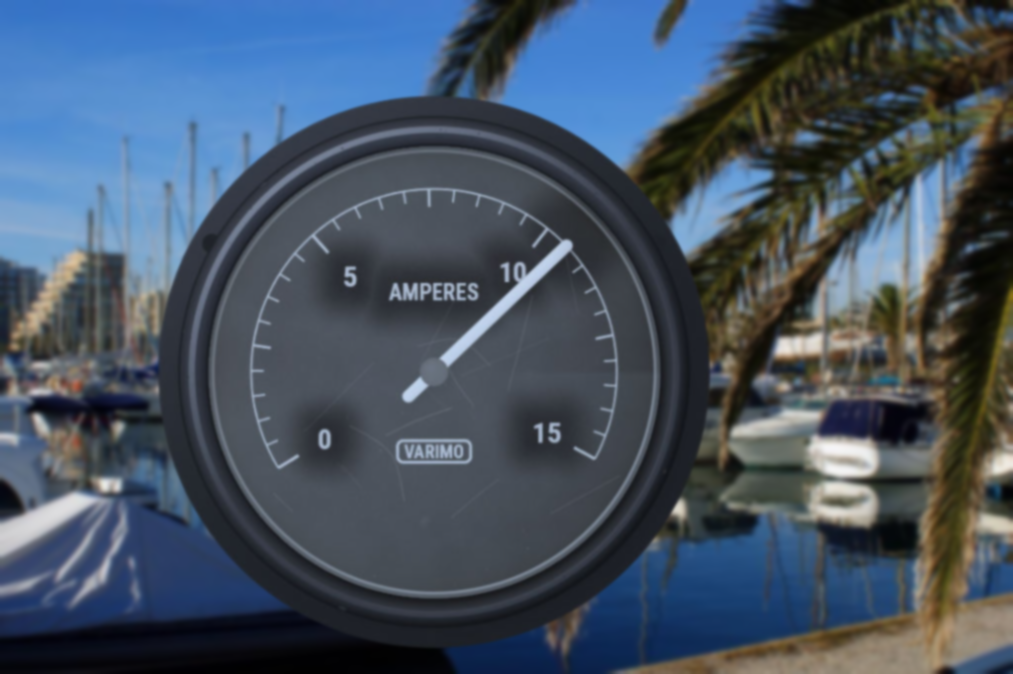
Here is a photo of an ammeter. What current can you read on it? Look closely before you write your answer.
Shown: 10.5 A
